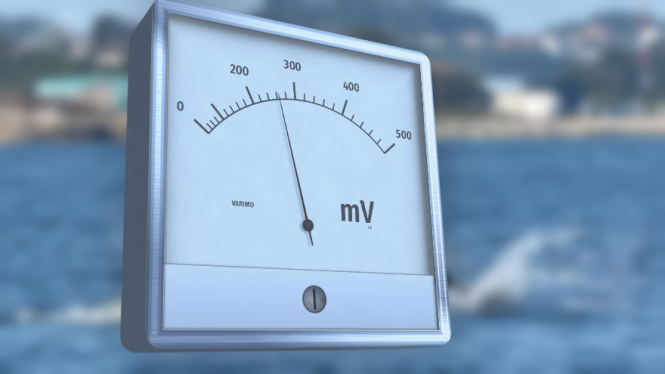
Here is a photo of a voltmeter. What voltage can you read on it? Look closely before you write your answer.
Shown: 260 mV
